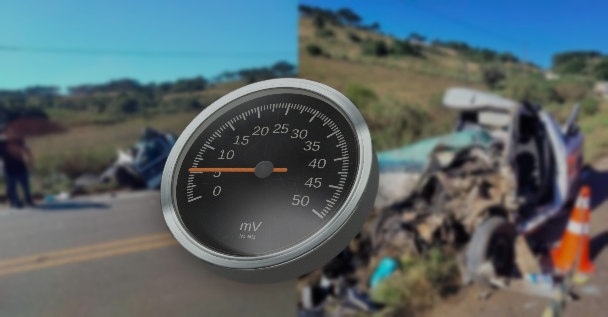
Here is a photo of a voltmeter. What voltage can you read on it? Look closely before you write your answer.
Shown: 5 mV
